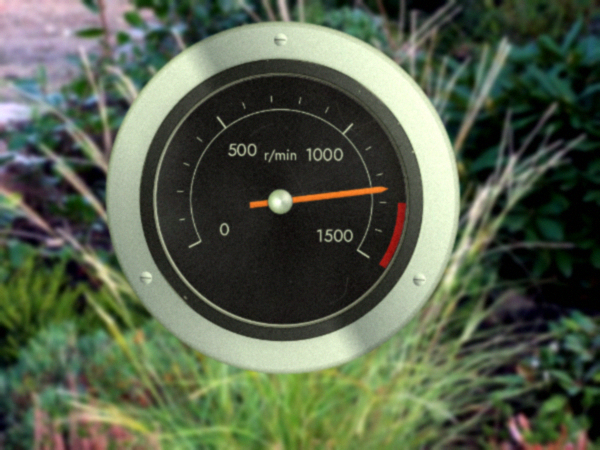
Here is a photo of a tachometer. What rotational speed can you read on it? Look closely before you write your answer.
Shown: 1250 rpm
